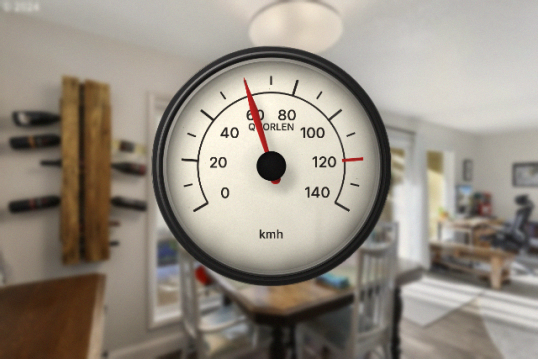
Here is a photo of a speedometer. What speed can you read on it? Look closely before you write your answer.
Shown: 60 km/h
